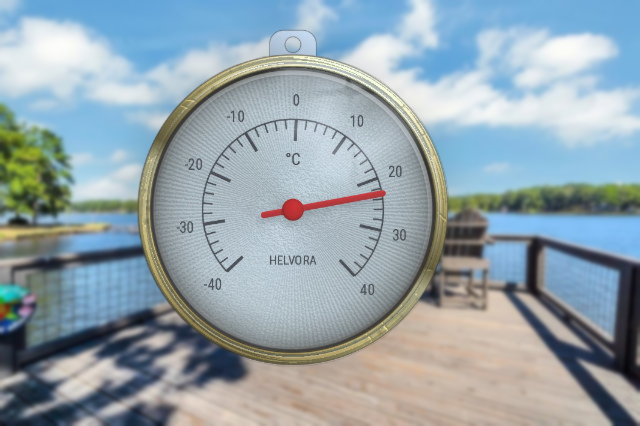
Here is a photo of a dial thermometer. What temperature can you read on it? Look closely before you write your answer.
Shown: 23 °C
